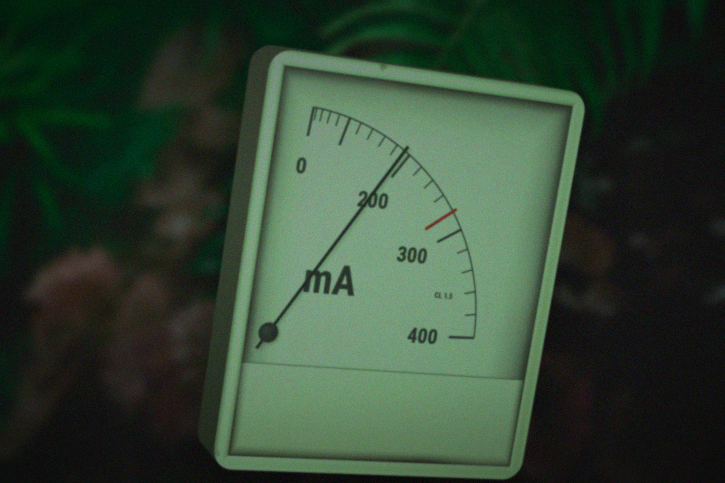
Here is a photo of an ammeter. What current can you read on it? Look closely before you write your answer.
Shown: 190 mA
